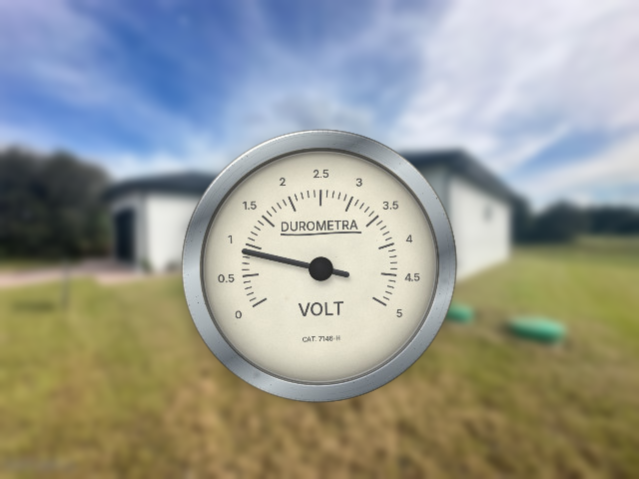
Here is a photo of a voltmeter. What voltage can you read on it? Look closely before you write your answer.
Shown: 0.9 V
